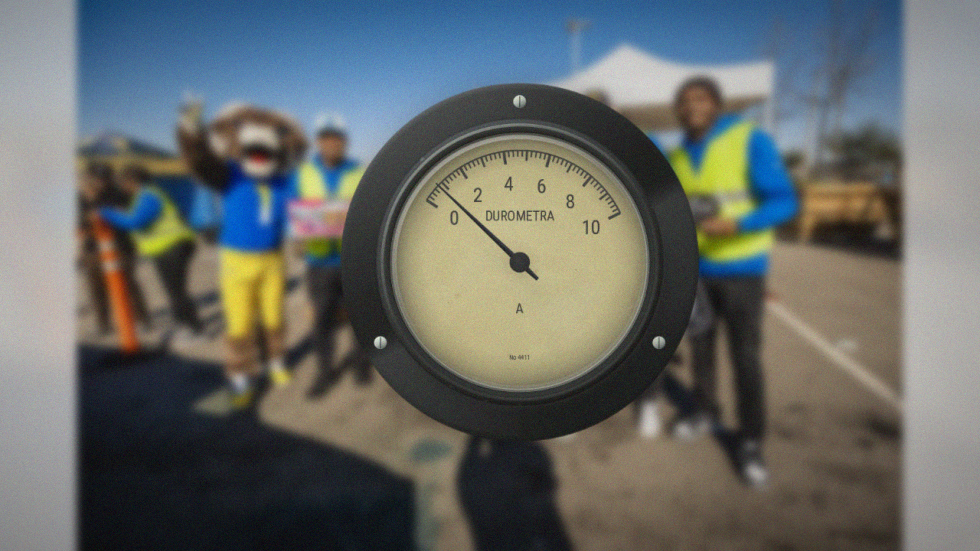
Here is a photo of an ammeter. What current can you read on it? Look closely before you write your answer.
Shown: 0.8 A
